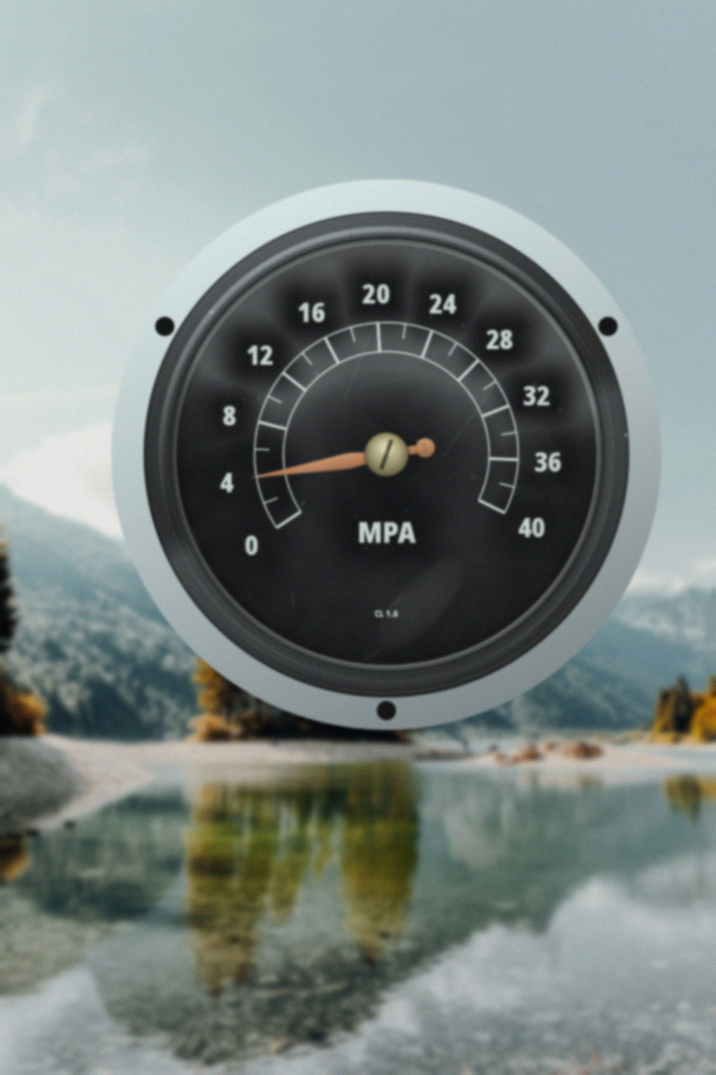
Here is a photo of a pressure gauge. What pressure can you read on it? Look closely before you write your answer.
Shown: 4 MPa
